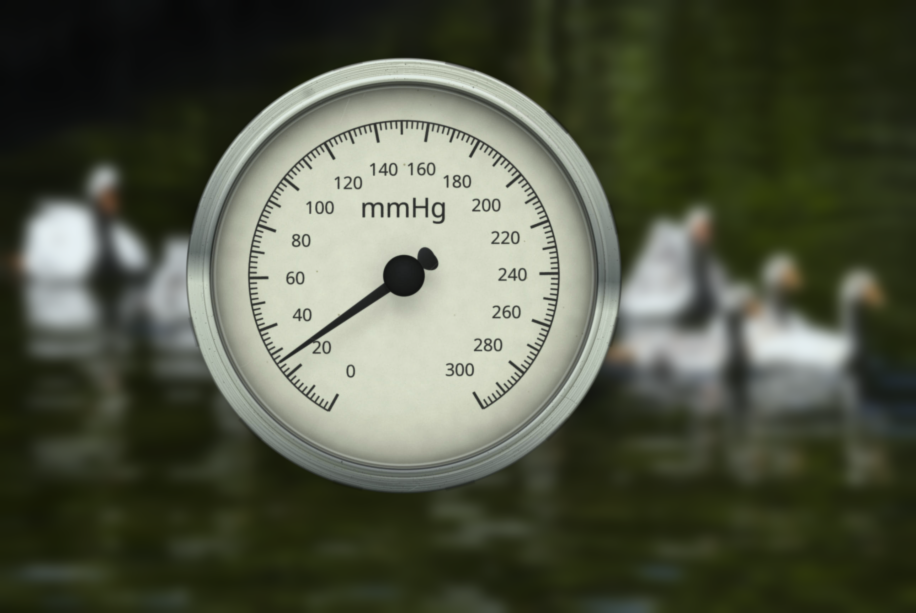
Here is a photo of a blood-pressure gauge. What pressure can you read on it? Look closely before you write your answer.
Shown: 26 mmHg
